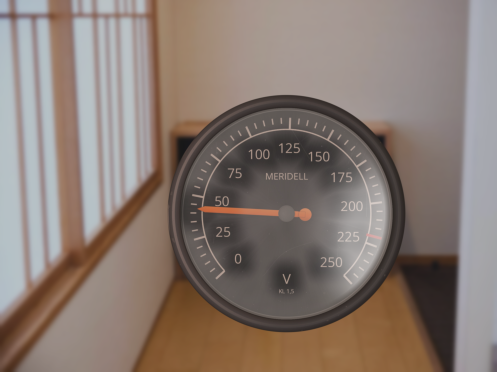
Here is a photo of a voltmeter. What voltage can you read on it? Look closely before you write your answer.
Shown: 42.5 V
